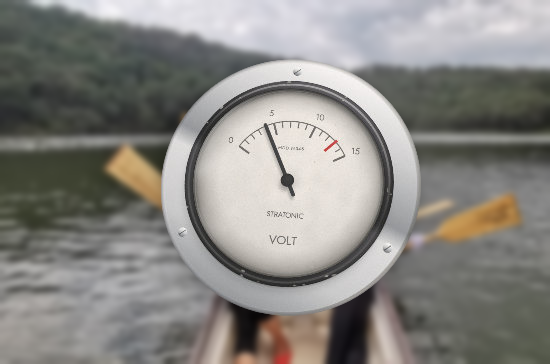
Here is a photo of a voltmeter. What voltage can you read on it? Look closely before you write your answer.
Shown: 4 V
